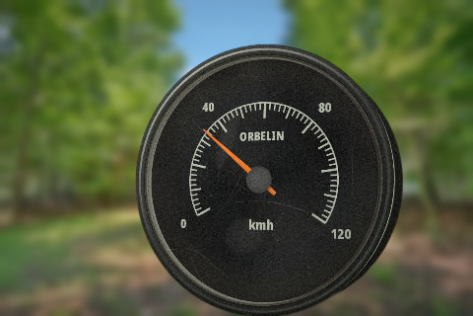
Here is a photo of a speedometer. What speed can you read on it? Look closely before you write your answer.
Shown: 34 km/h
